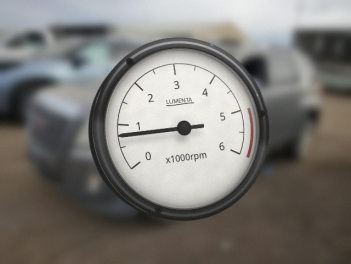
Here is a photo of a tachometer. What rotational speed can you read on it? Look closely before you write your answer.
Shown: 750 rpm
